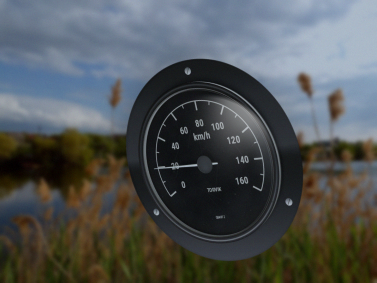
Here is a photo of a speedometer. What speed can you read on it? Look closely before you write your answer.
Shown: 20 km/h
